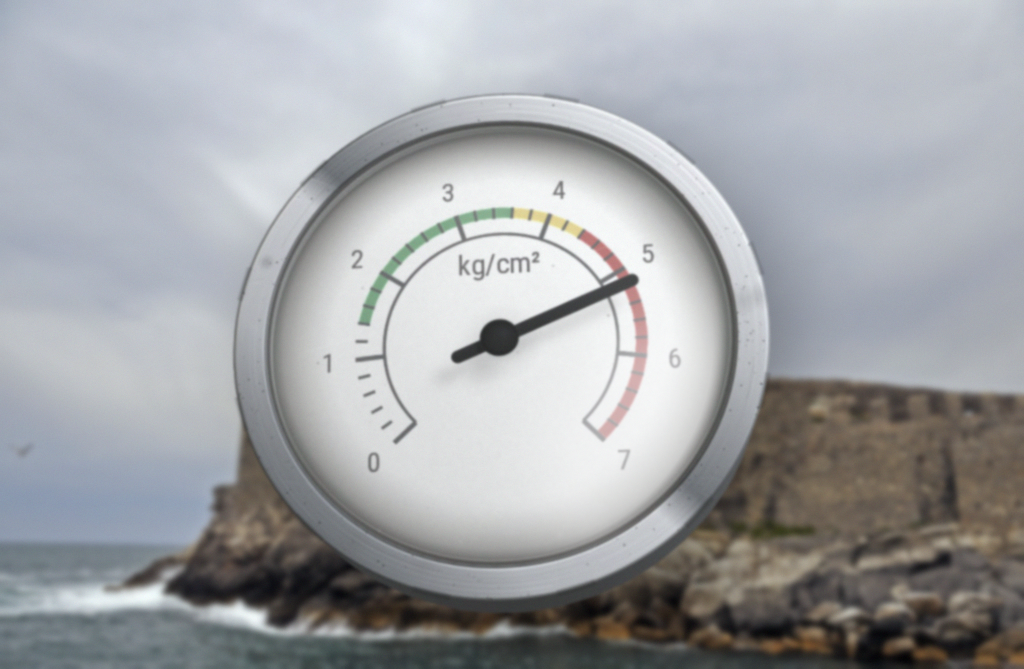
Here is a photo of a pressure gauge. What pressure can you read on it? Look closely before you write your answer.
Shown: 5.2 kg/cm²
